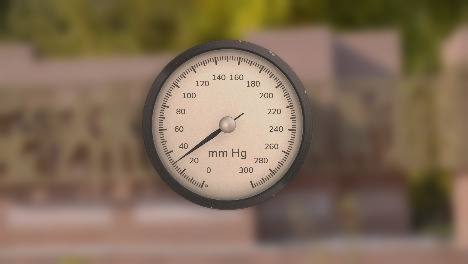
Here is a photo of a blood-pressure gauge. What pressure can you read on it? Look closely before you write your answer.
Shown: 30 mmHg
